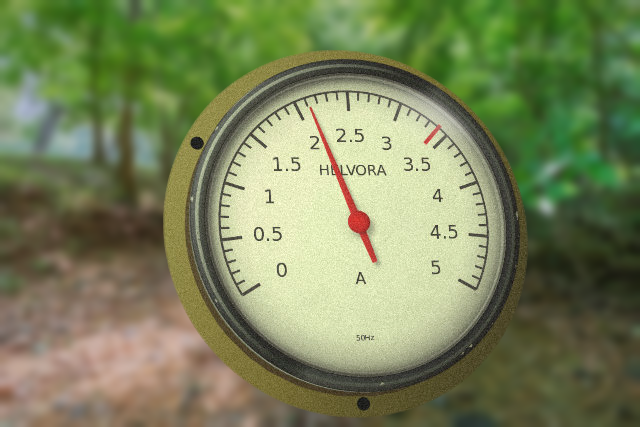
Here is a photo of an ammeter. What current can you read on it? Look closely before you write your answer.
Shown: 2.1 A
